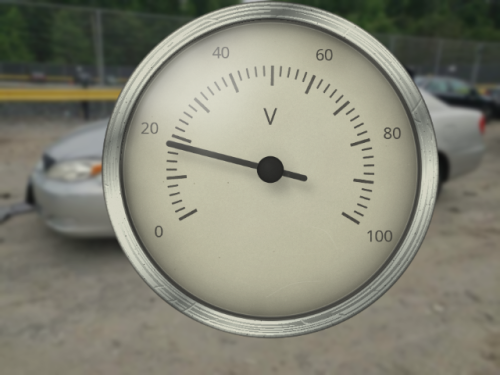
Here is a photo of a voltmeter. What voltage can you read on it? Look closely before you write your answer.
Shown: 18 V
